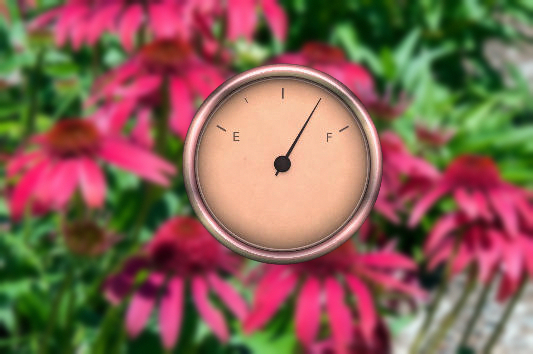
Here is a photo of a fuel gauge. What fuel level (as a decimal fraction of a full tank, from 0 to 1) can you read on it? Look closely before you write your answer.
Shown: 0.75
